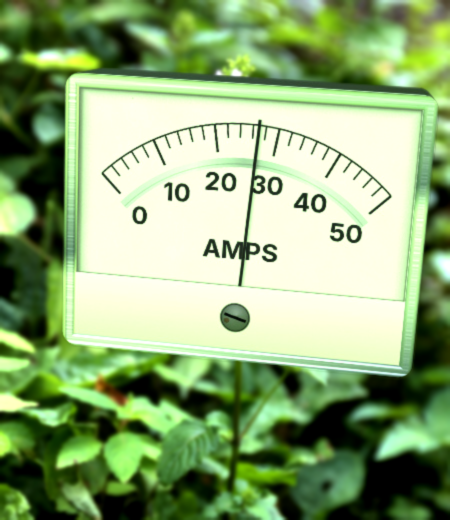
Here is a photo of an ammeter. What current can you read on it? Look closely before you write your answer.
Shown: 27 A
